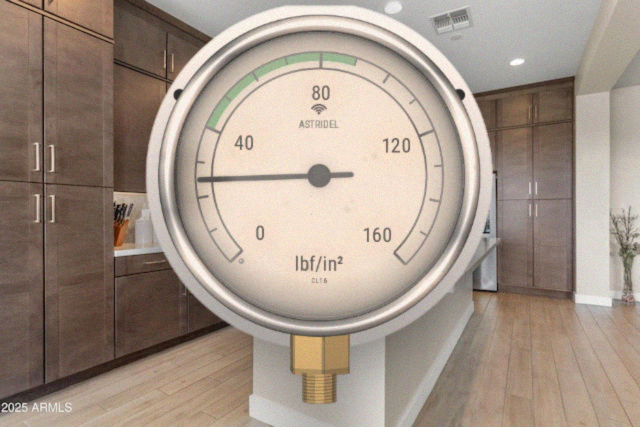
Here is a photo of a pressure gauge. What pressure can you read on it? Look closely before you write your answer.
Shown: 25 psi
